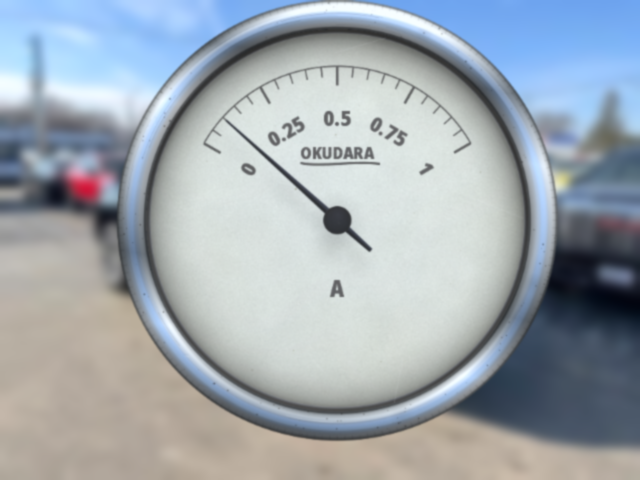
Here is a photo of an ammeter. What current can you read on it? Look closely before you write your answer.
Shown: 0.1 A
